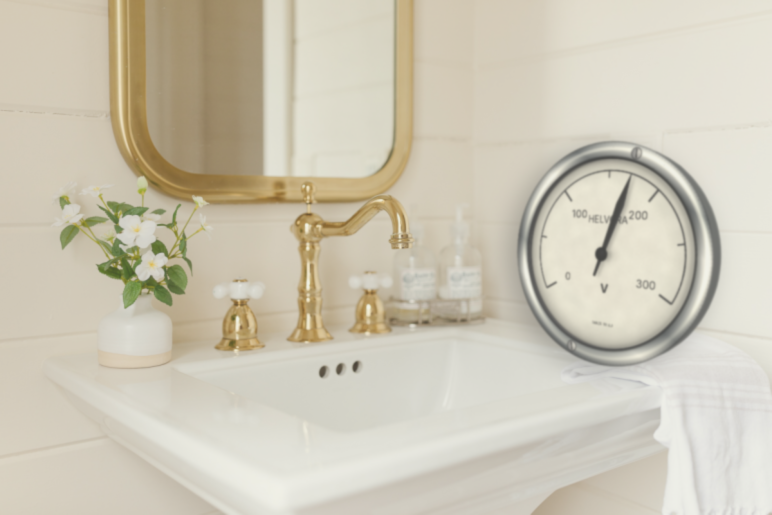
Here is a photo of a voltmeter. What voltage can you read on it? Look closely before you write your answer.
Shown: 175 V
